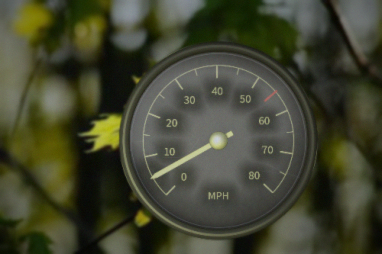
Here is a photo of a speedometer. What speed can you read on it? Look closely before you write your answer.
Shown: 5 mph
